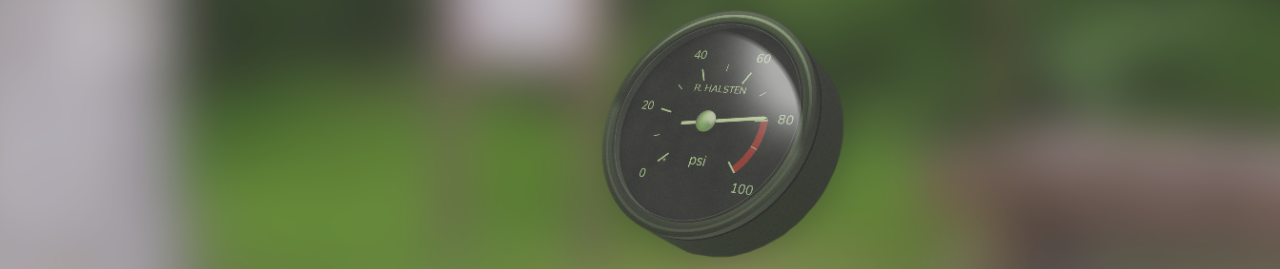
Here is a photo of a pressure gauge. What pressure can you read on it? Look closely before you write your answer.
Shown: 80 psi
